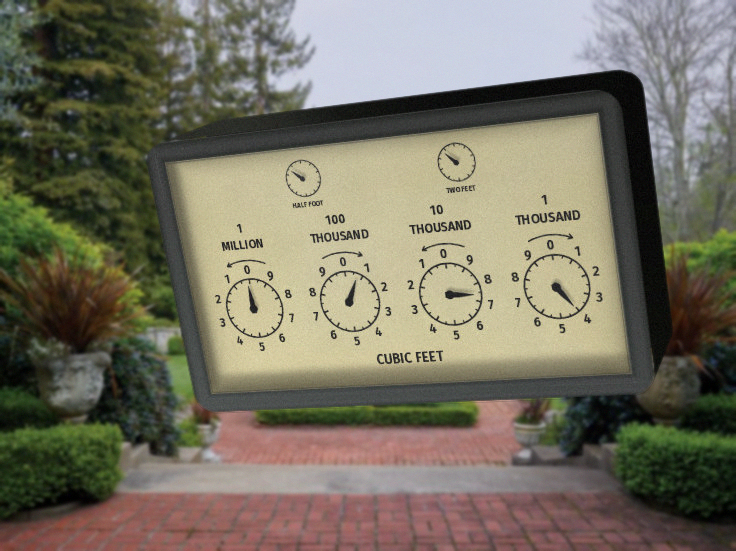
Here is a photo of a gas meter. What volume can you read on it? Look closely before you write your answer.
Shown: 7400 ft³
